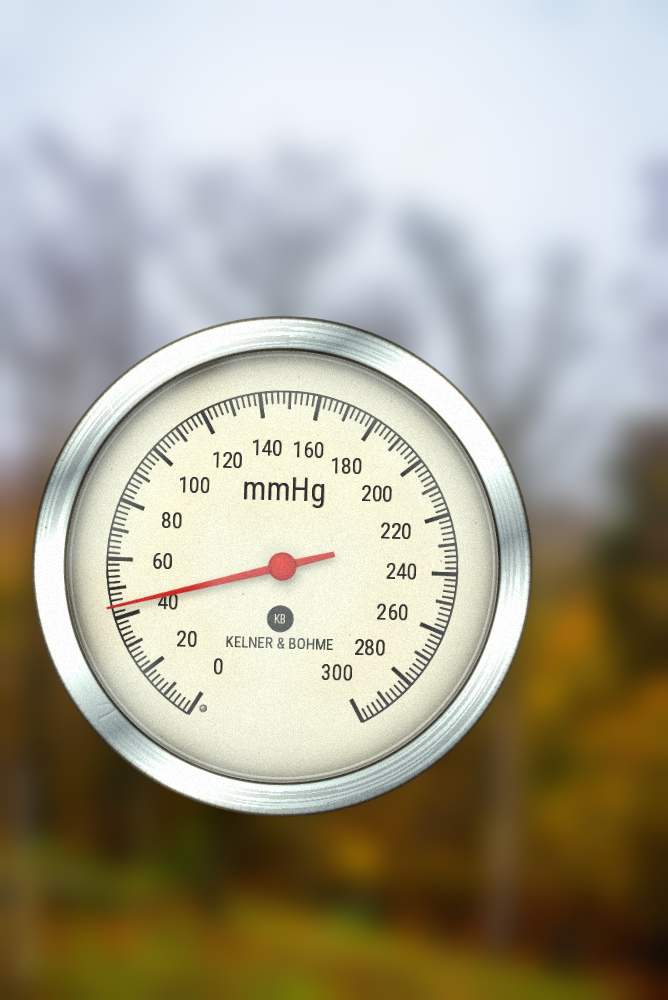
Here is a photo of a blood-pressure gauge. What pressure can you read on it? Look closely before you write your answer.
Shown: 44 mmHg
